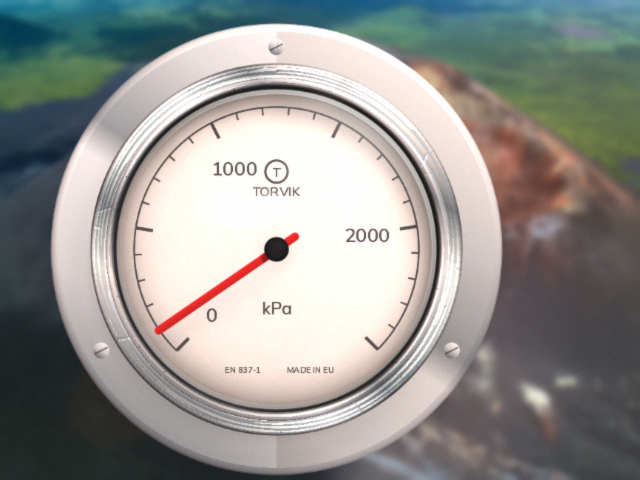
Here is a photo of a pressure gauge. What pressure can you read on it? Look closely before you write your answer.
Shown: 100 kPa
